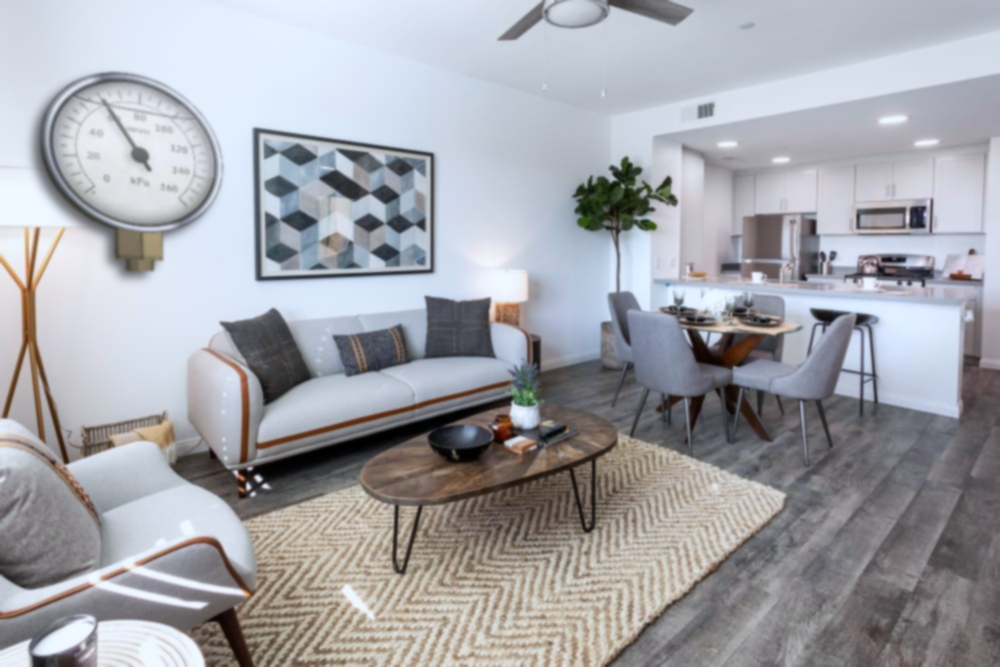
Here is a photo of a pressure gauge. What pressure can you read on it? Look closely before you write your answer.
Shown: 60 kPa
